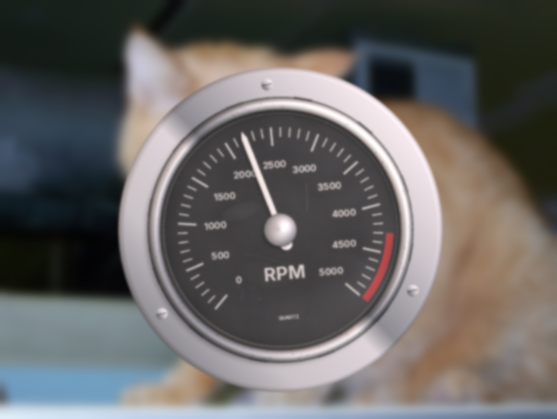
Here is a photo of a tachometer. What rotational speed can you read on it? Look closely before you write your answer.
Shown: 2200 rpm
